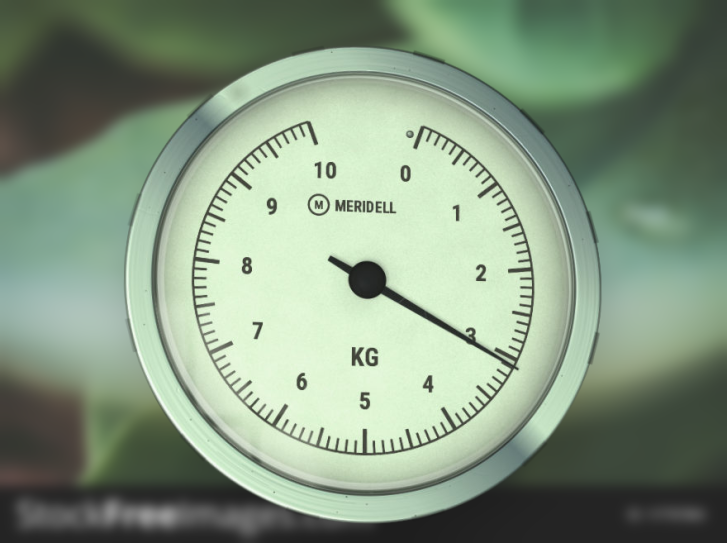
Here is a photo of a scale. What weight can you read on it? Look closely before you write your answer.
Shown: 3.1 kg
